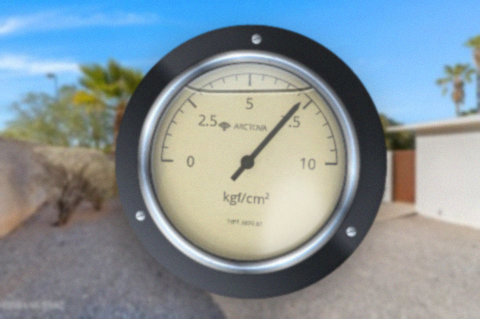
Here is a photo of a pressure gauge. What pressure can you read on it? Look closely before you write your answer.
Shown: 7.25 kg/cm²
